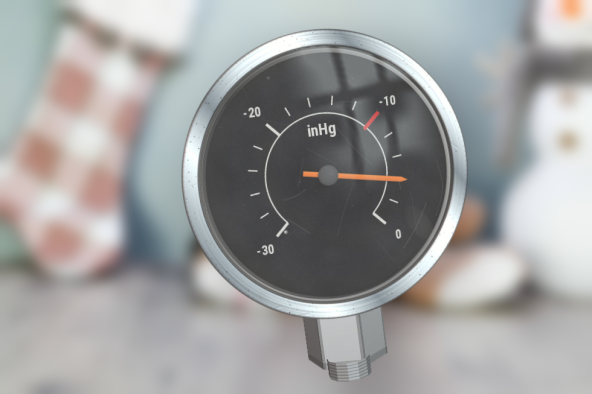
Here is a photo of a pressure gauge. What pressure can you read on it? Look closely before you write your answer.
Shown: -4 inHg
